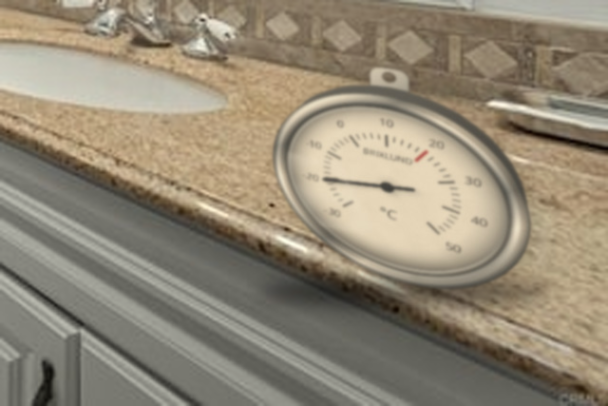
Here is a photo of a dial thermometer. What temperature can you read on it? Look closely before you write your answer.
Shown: -20 °C
